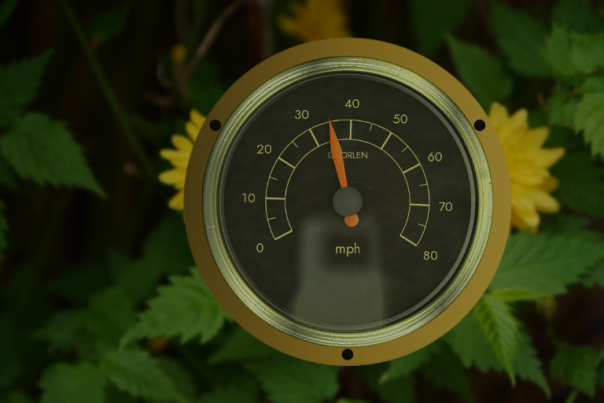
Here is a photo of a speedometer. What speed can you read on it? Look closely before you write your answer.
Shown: 35 mph
